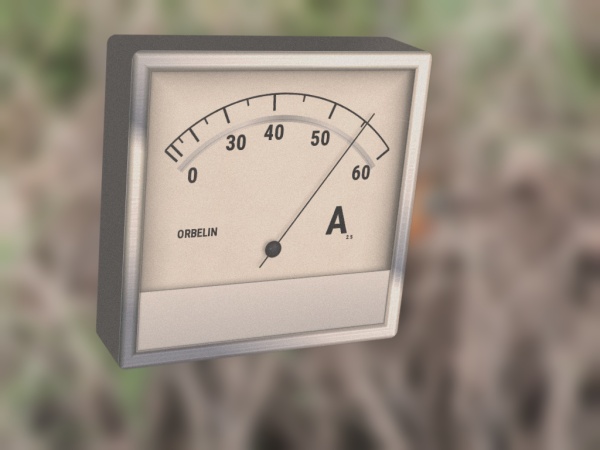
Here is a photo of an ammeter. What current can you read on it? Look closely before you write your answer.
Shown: 55 A
